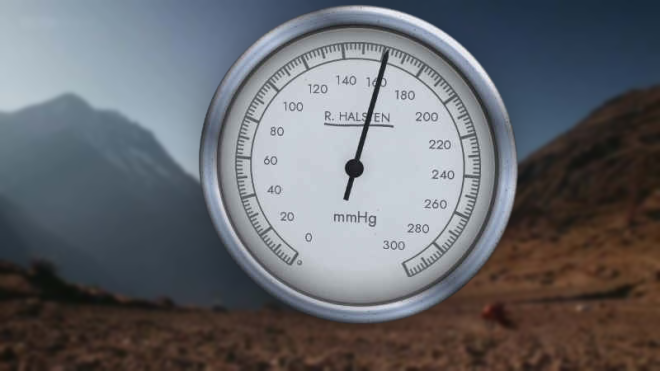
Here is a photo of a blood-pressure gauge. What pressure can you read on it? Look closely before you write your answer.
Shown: 162 mmHg
